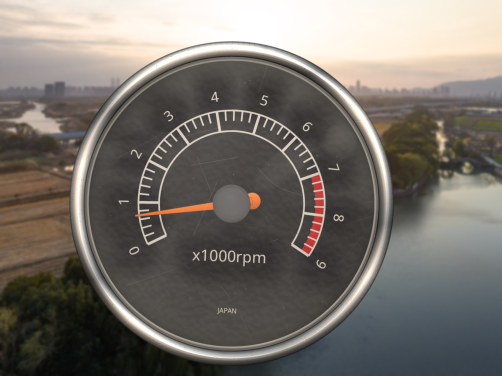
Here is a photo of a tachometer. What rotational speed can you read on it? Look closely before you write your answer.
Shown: 700 rpm
